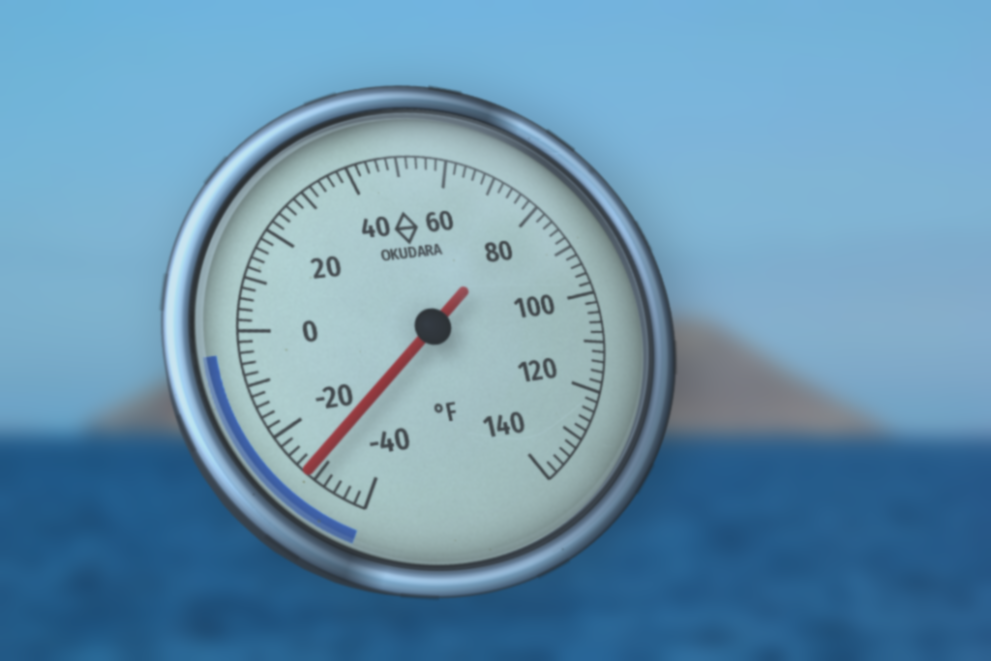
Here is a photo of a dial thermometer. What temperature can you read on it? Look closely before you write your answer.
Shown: -28 °F
